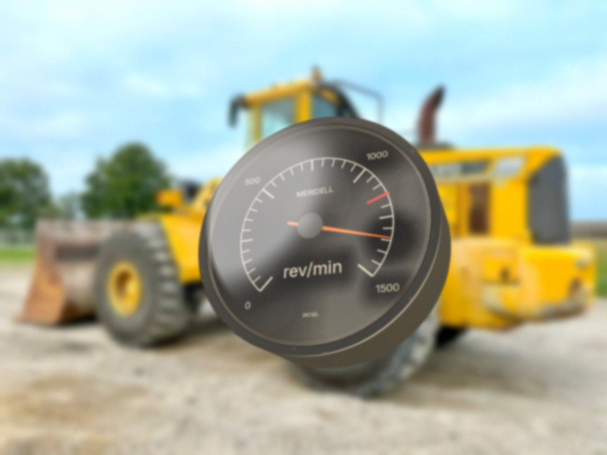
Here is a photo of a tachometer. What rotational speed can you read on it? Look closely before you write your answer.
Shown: 1350 rpm
